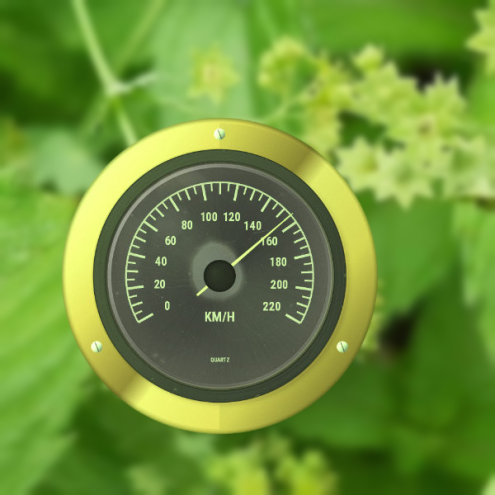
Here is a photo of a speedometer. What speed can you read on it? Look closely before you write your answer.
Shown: 155 km/h
